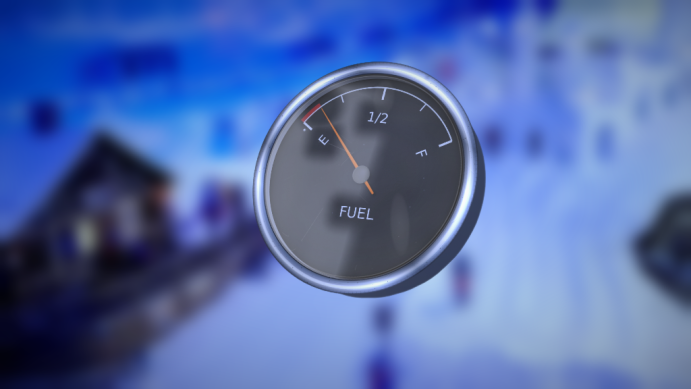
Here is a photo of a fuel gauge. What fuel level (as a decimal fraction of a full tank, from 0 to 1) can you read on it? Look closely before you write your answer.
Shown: 0.125
